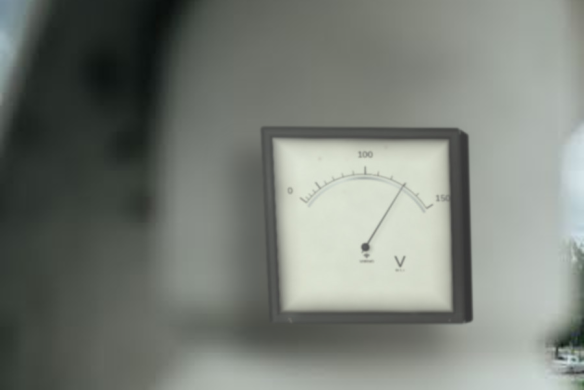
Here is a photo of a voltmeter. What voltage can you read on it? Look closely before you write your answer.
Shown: 130 V
